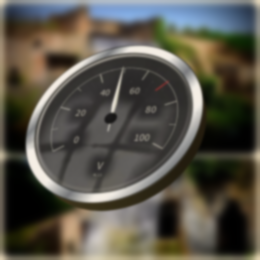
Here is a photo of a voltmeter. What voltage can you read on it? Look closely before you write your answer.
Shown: 50 V
